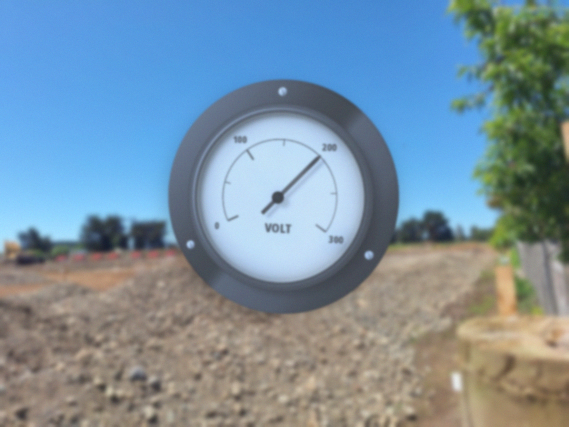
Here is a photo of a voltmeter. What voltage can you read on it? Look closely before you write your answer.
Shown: 200 V
